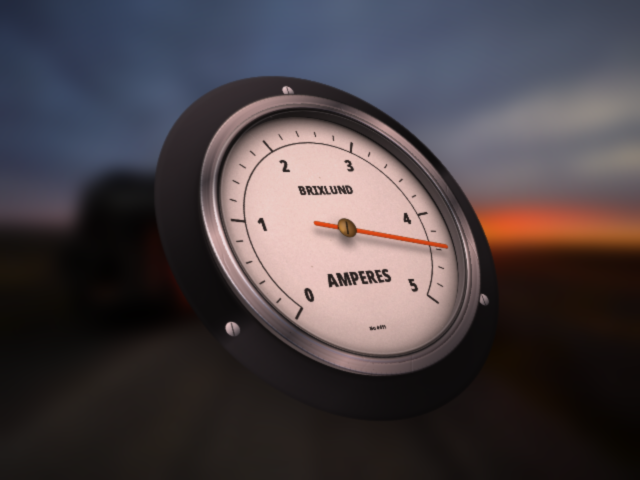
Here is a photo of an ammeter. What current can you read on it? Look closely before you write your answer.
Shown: 4.4 A
